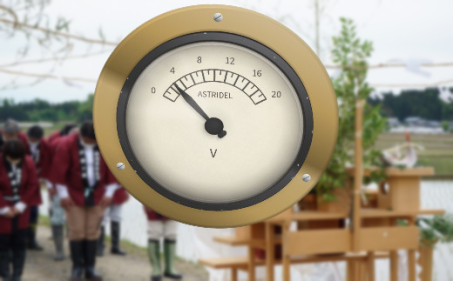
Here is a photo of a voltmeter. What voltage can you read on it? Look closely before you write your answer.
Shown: 3 V
